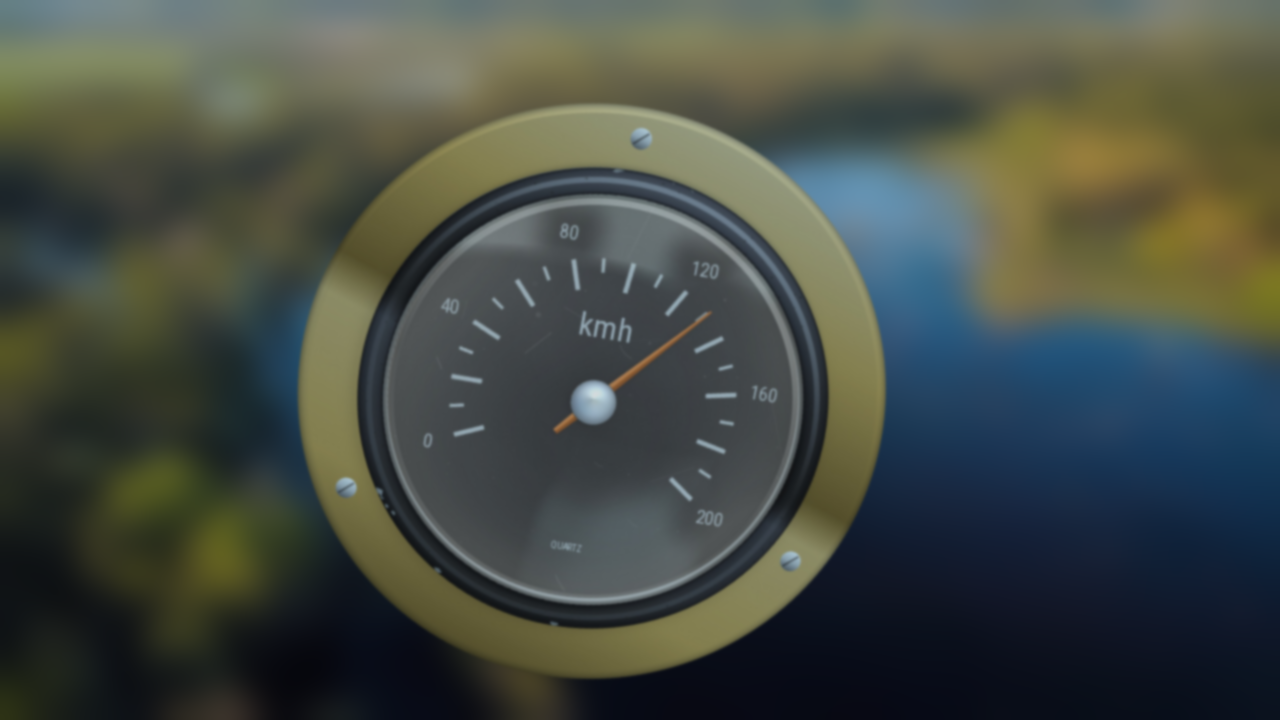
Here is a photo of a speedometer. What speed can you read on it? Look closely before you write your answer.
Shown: 130 km/h
